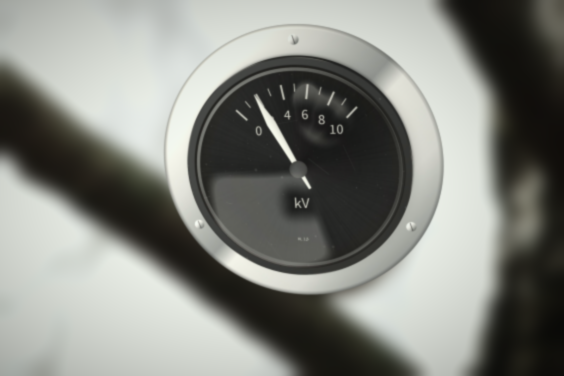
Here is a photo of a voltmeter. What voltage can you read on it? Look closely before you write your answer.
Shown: 2 kV
